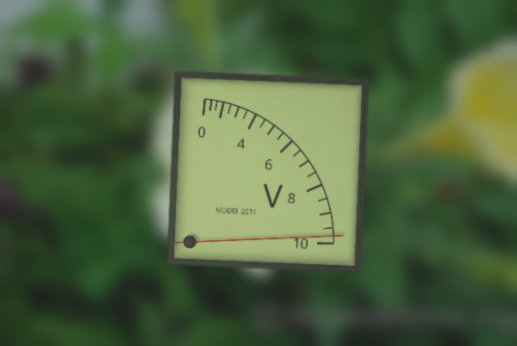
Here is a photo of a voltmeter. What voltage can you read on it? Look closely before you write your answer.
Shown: 9.75 V
